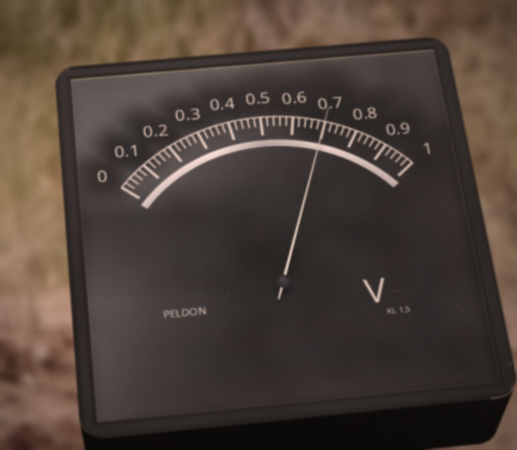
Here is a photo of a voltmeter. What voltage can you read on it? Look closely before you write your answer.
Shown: 0.7 V
